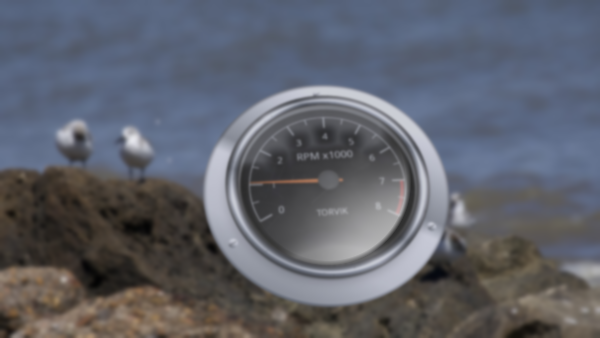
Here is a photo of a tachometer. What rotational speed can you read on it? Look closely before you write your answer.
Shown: 1000 rpm
